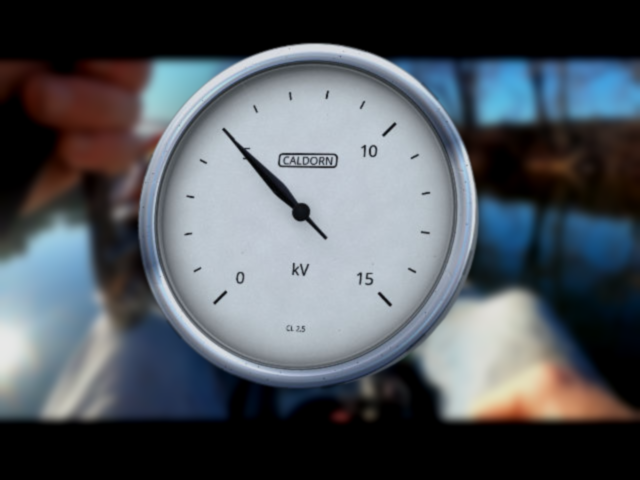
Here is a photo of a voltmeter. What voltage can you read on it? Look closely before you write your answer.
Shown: 5 kV
